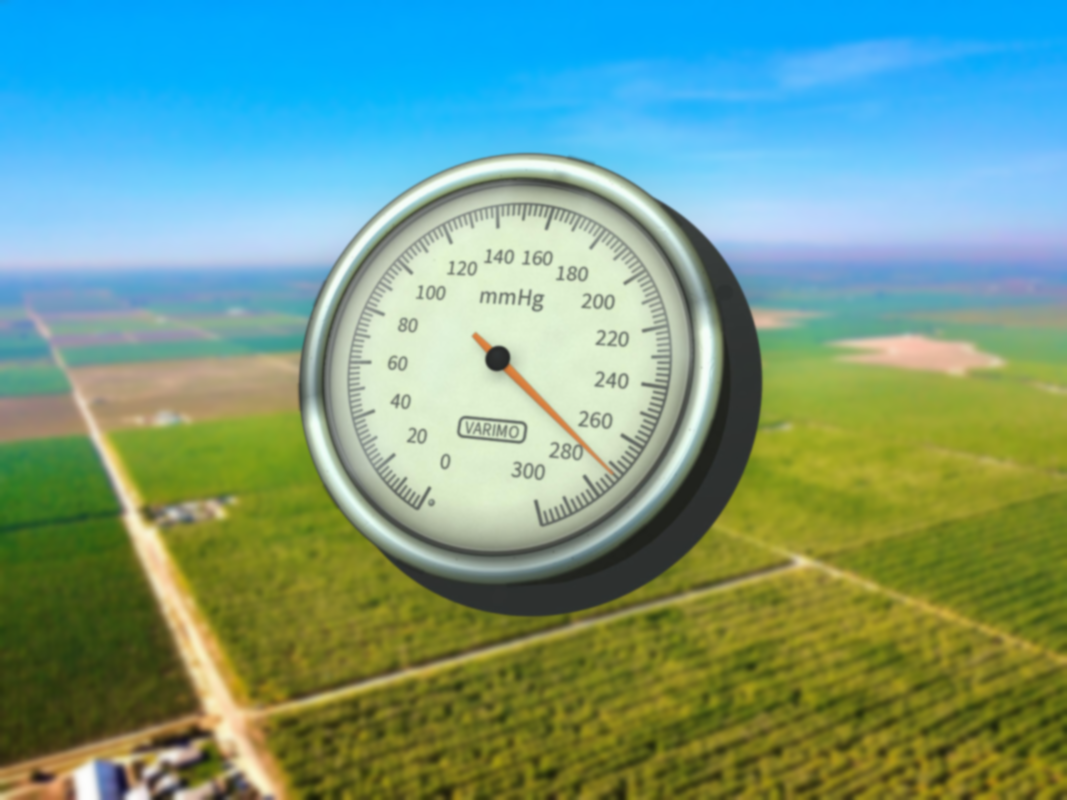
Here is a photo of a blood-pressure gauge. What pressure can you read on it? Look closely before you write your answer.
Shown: 272 mmHg
